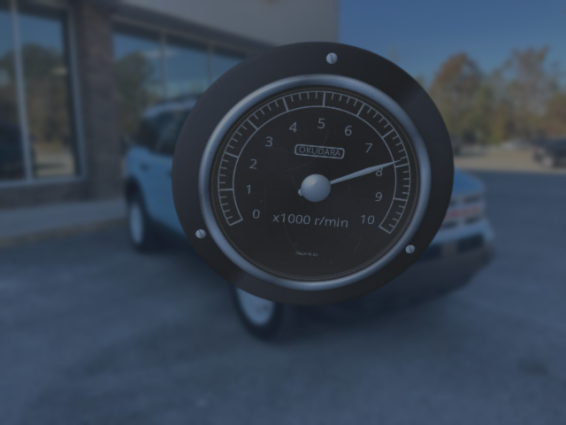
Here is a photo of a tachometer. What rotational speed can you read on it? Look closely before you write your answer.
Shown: 7800 rpm
